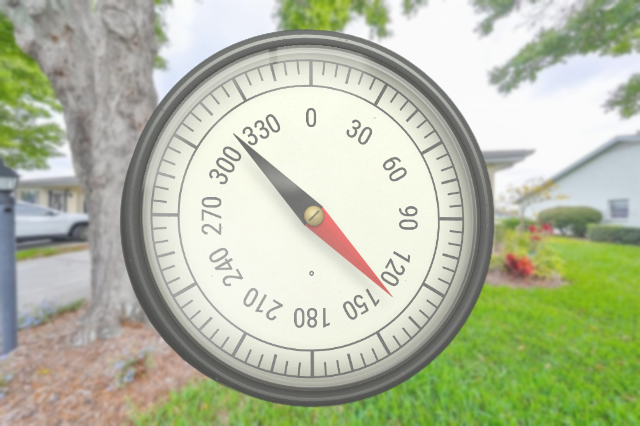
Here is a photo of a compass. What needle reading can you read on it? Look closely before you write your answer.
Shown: 135 °
